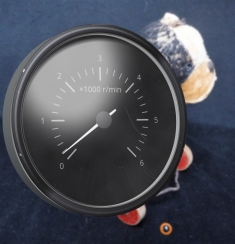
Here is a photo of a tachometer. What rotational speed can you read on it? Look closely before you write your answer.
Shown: 200 rpm
